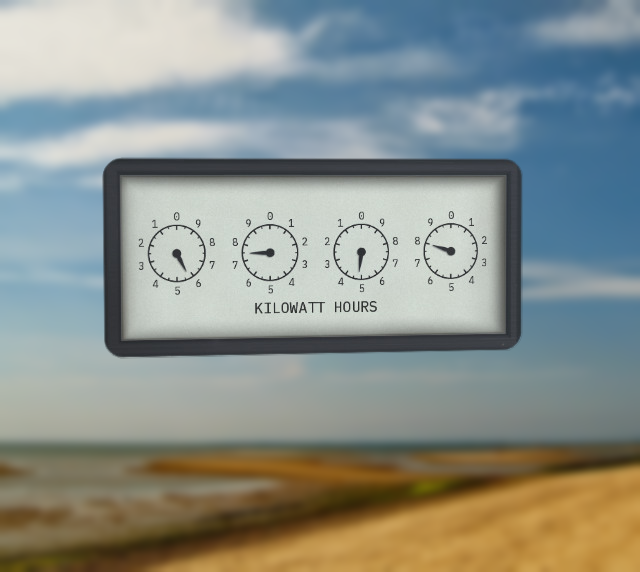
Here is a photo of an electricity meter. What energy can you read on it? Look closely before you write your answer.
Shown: 5748 kWh
